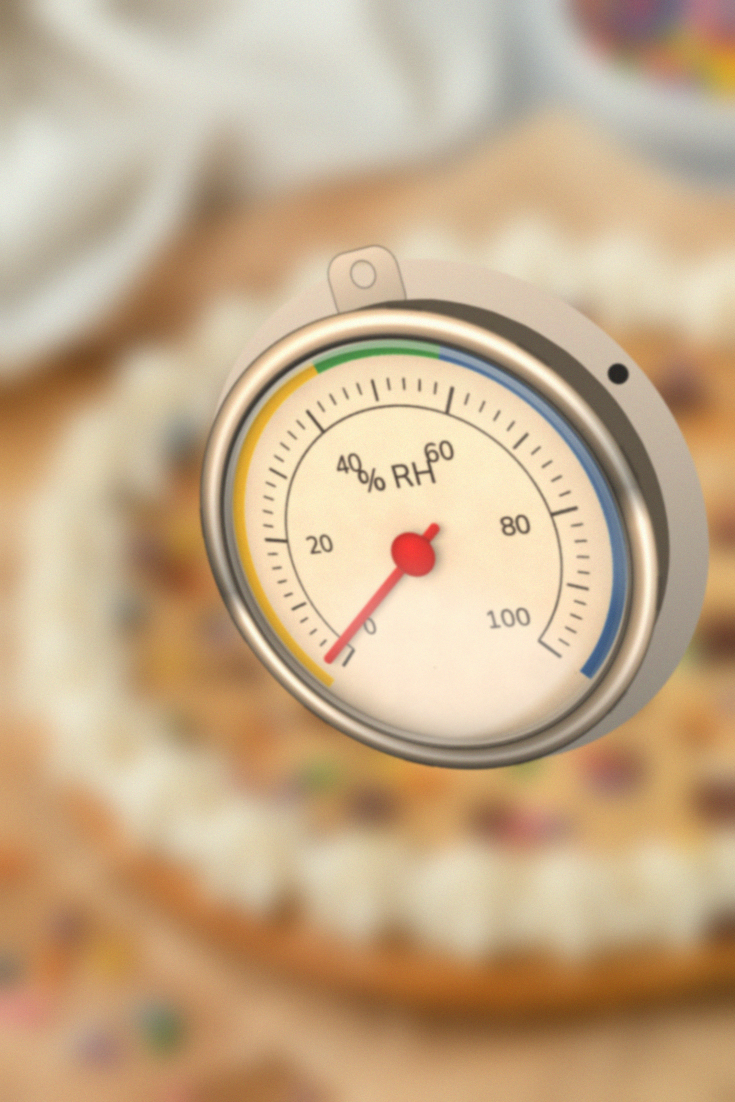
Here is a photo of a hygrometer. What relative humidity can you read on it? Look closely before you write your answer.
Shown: 2 %
